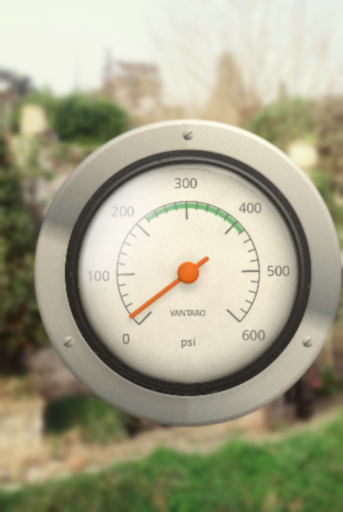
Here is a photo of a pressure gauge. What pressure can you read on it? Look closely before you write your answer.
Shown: 20 psi
